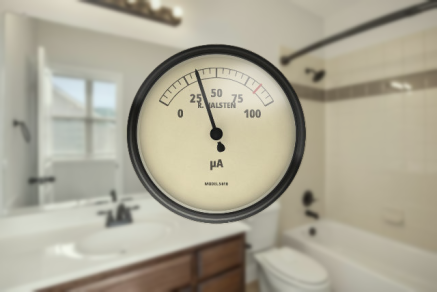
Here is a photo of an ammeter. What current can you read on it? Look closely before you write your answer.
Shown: 35 µA
